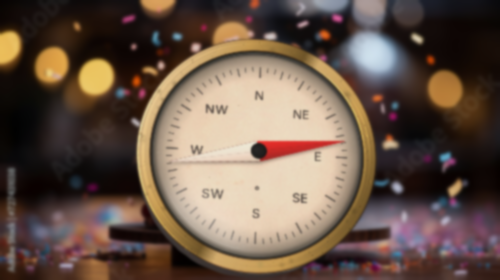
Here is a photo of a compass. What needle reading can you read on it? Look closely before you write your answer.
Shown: 80 °
